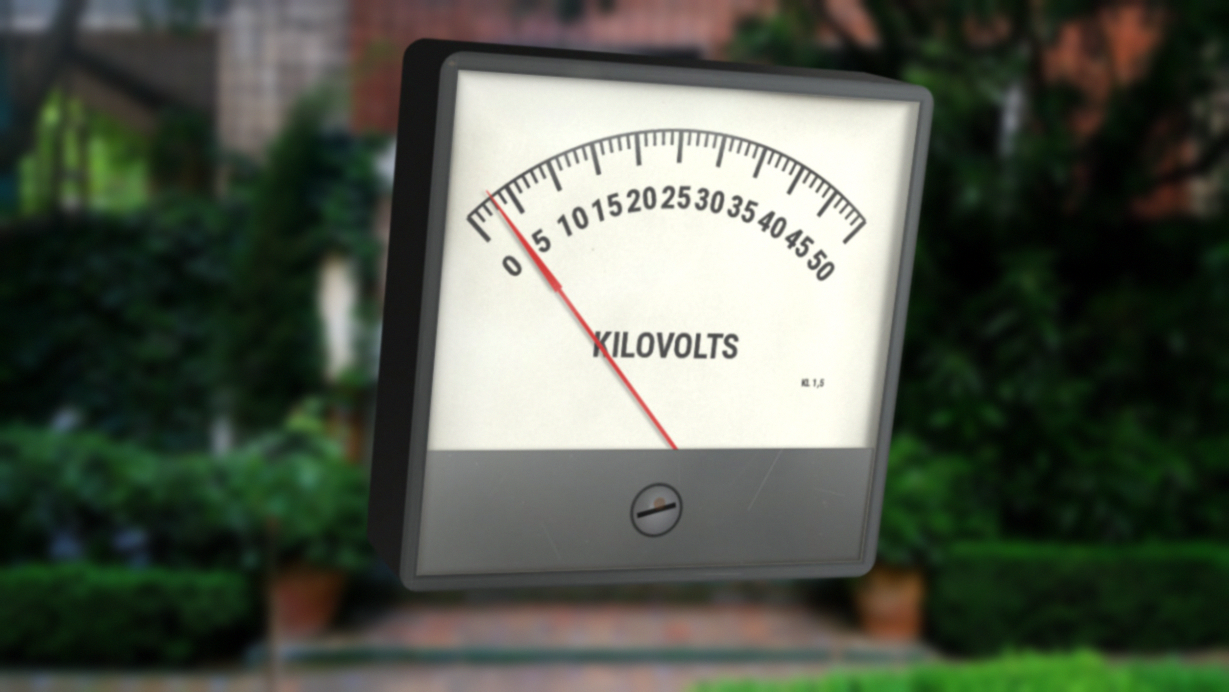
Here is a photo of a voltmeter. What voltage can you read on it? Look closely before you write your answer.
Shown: 3 kV
